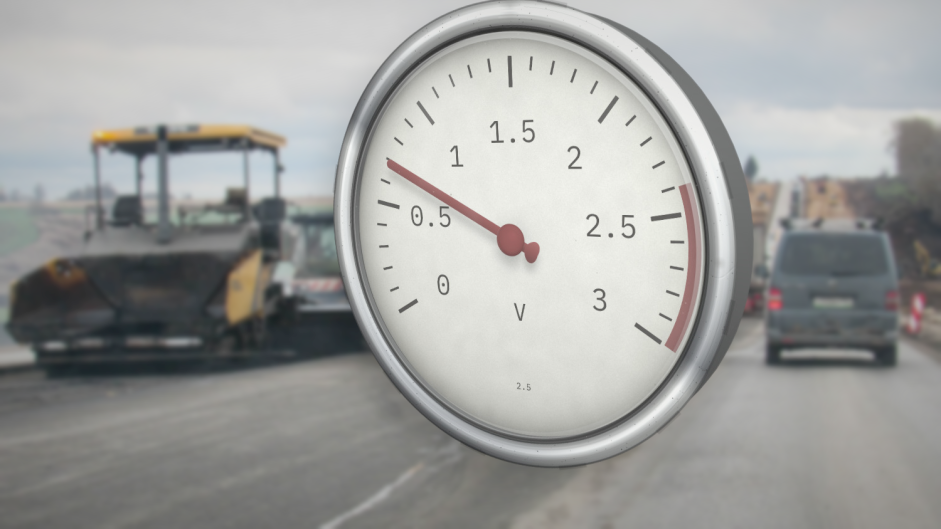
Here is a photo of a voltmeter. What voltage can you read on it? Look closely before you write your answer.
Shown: 0.7 V
